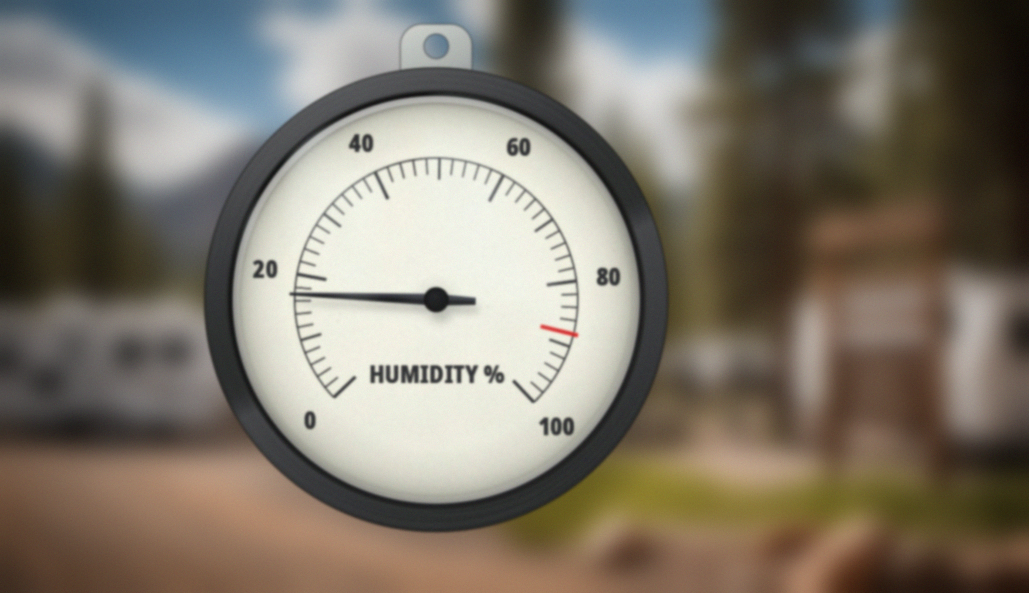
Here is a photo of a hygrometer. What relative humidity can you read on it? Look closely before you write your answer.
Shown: 17 %
